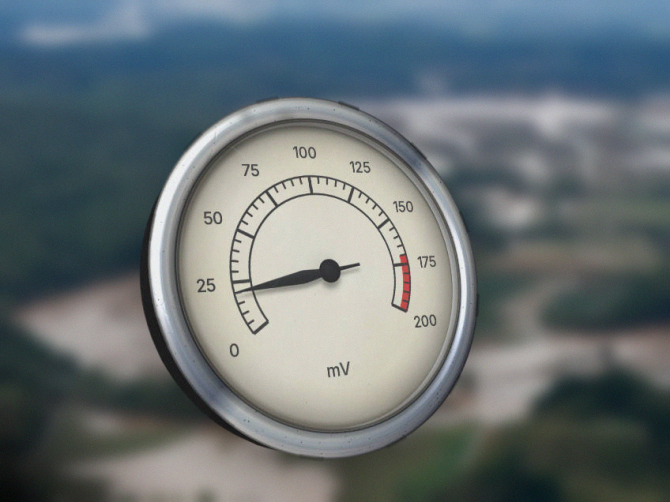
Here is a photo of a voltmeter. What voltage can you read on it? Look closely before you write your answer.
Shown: 20 mV
